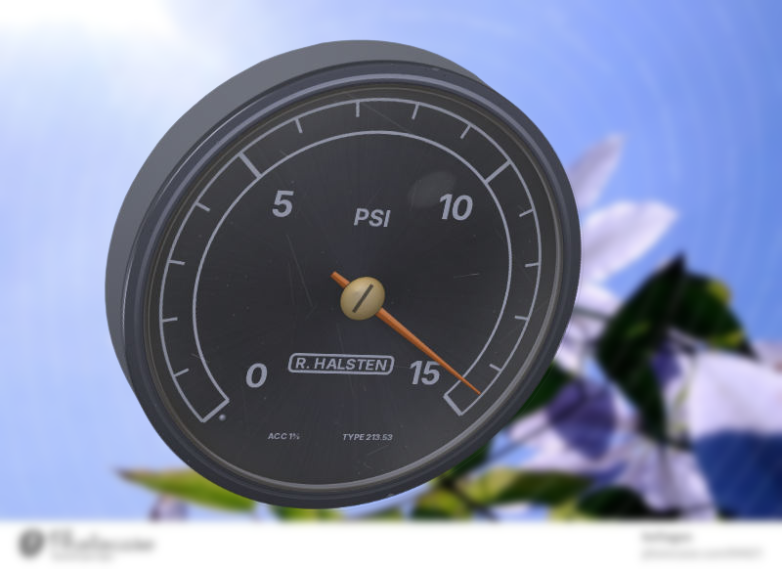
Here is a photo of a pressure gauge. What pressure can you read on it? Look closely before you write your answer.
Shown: 14.5 psi
